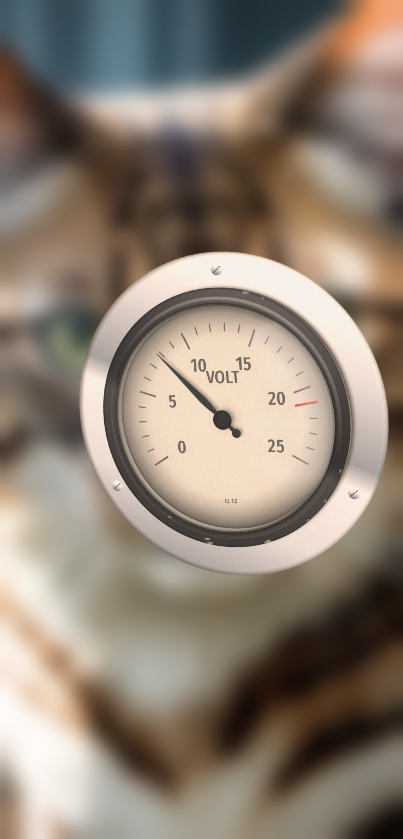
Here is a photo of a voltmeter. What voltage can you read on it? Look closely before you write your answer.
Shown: 8 V
